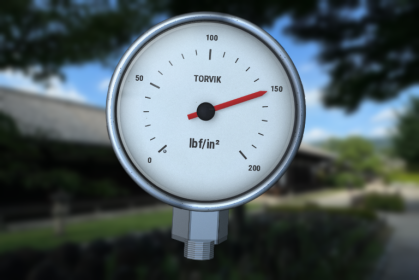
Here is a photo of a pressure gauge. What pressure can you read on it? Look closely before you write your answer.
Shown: 150 psi
